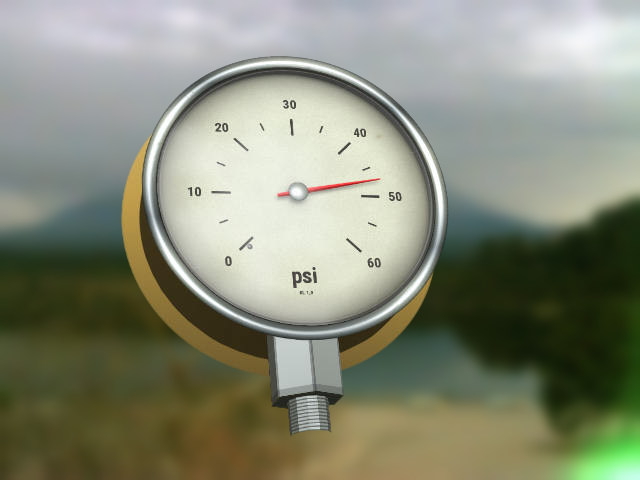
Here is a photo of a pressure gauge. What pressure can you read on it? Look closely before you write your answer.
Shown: 47.5 psi
